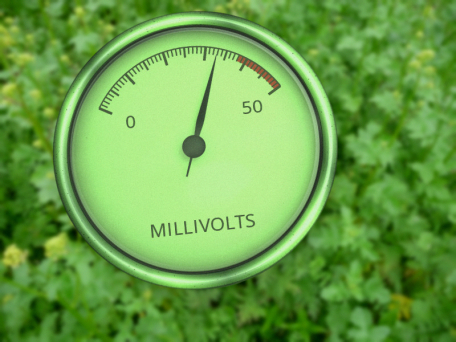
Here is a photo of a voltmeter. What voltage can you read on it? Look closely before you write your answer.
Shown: 33 mV
